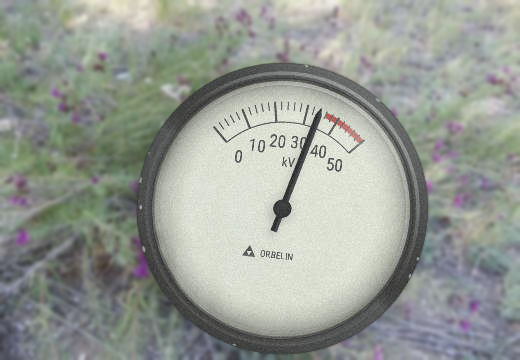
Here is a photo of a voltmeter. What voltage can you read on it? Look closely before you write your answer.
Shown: 34 kV
